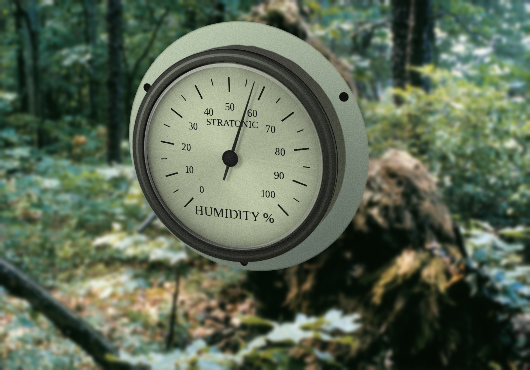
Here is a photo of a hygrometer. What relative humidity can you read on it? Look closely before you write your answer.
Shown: 57.5 %
